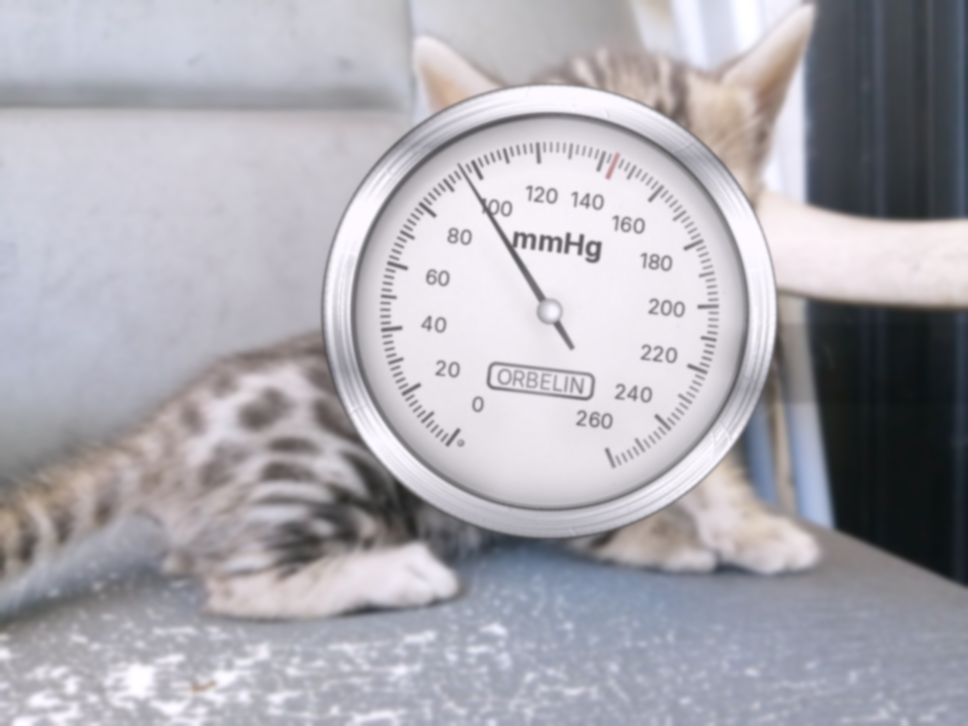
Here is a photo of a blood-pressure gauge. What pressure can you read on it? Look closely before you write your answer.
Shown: 96 mmHg
